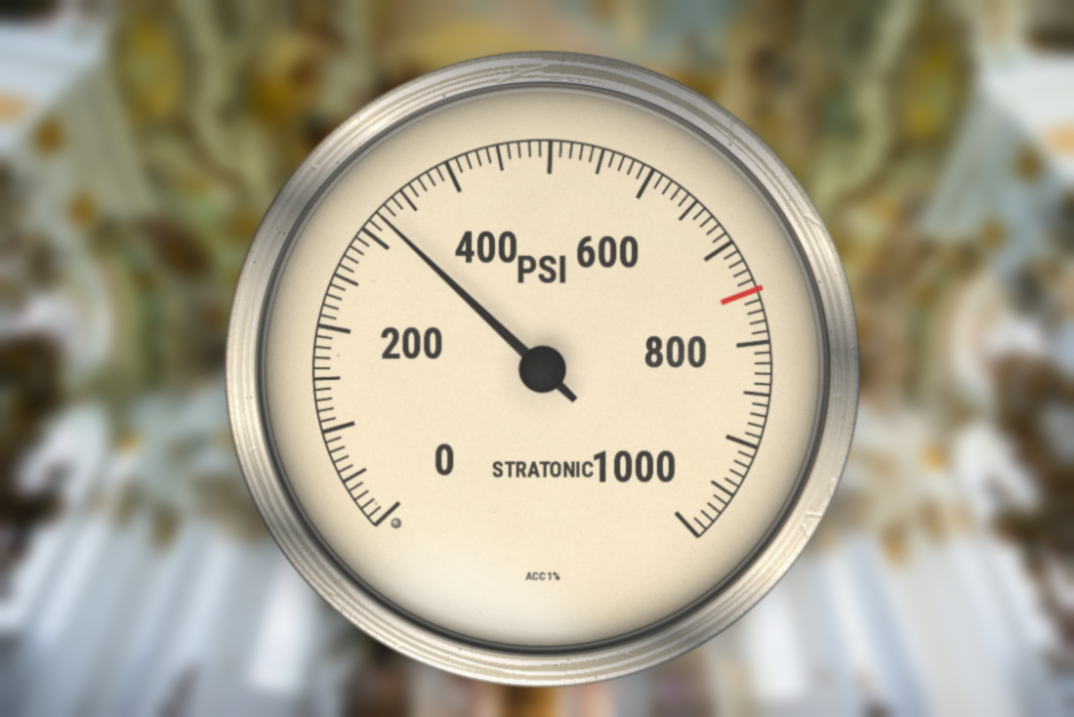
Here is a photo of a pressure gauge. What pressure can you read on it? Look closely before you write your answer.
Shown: 320 psi
